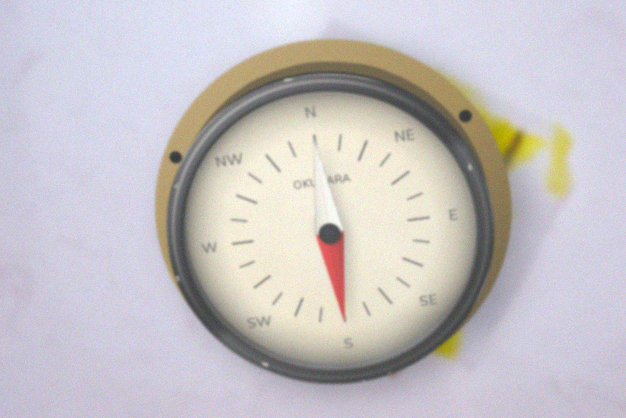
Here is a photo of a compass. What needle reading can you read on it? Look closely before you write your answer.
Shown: 180 °
